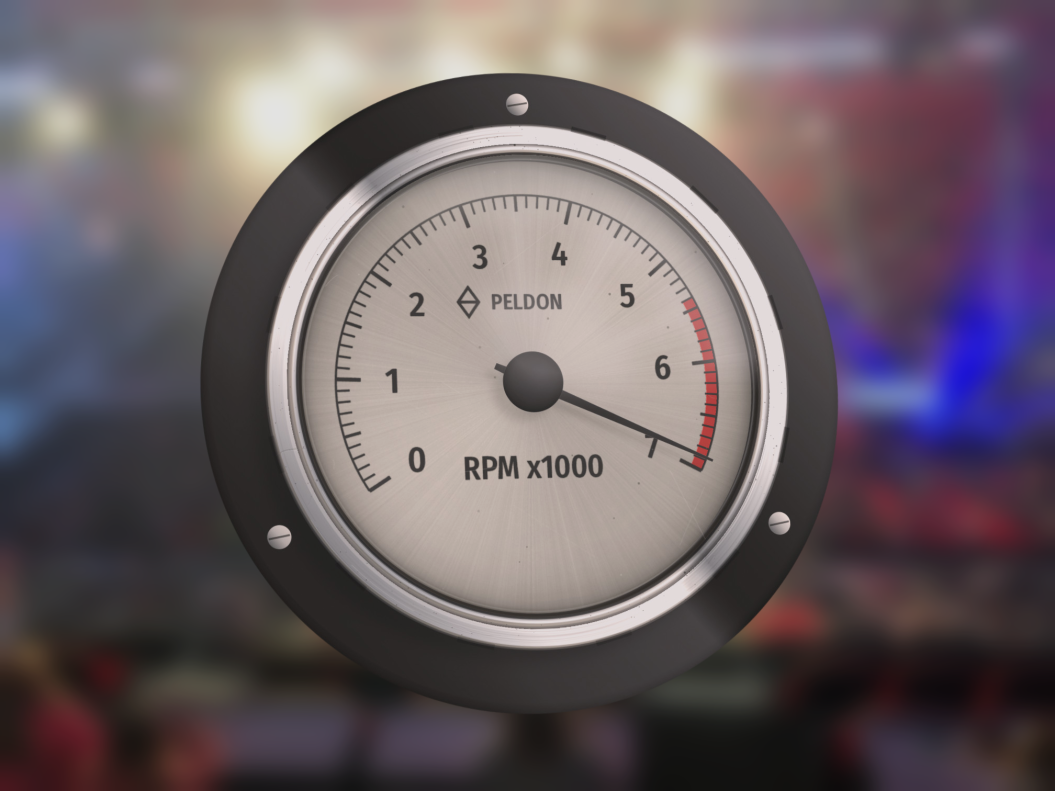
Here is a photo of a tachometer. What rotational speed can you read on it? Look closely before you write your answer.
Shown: 6900 rpm
